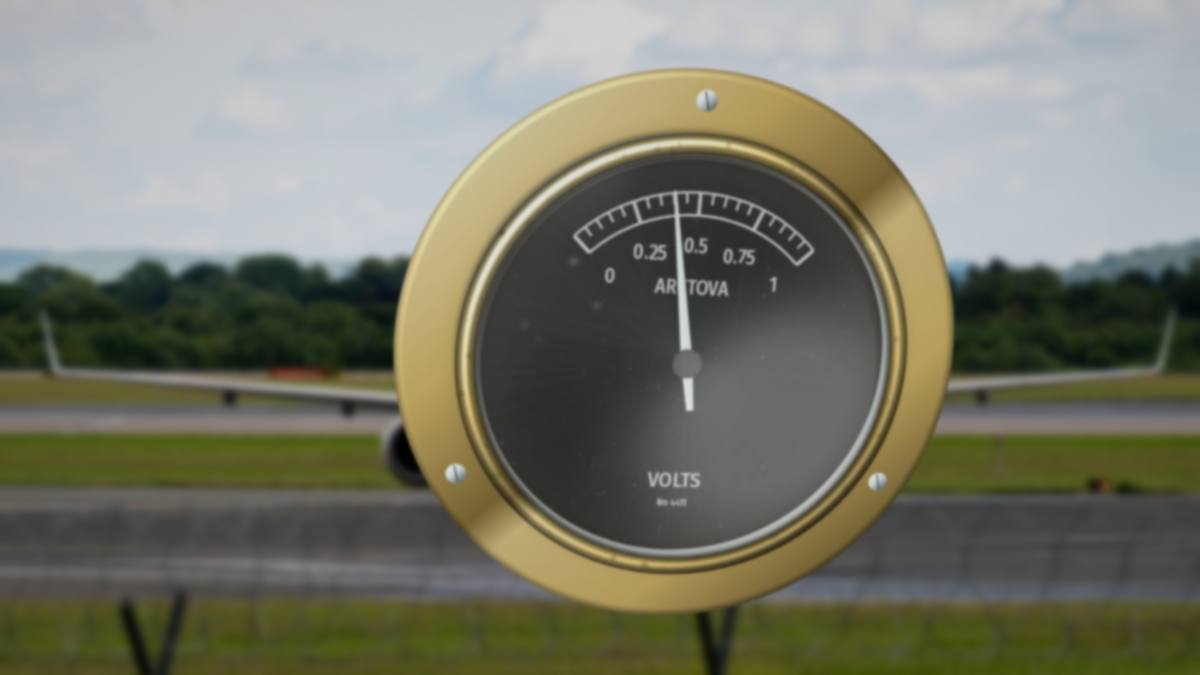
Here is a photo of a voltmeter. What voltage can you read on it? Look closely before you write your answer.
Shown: 0.4 V
